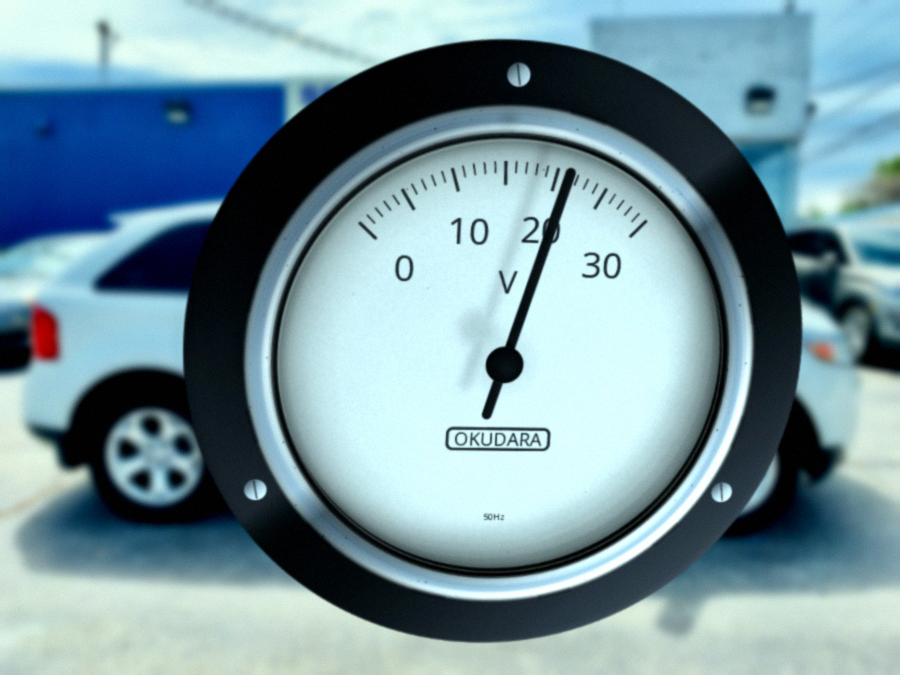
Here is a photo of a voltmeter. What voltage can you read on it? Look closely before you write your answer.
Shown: 21 V
